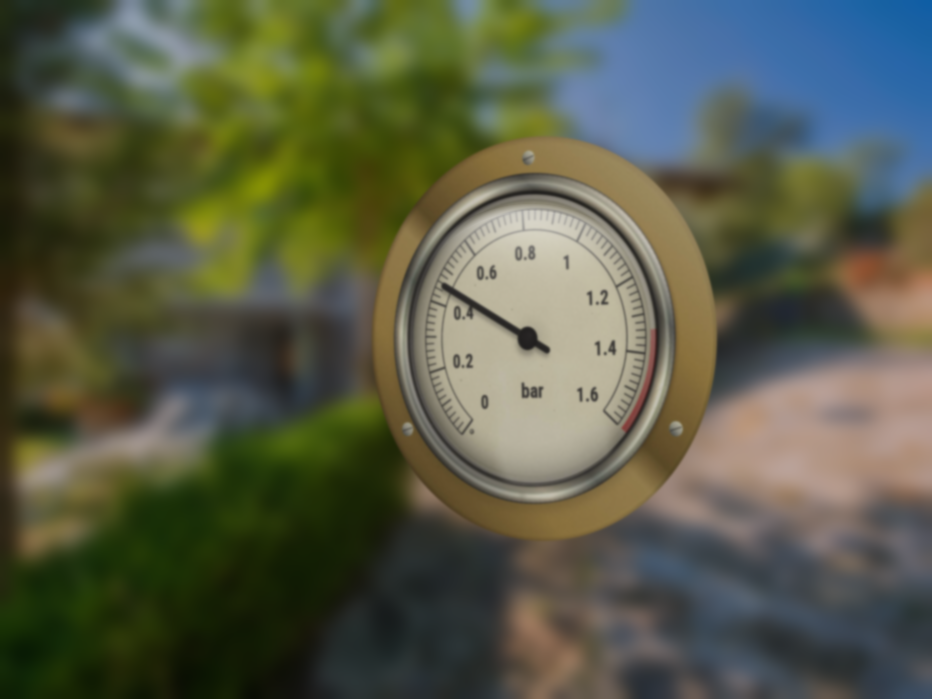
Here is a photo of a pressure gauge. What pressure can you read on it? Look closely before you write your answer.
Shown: 0.46 bar
